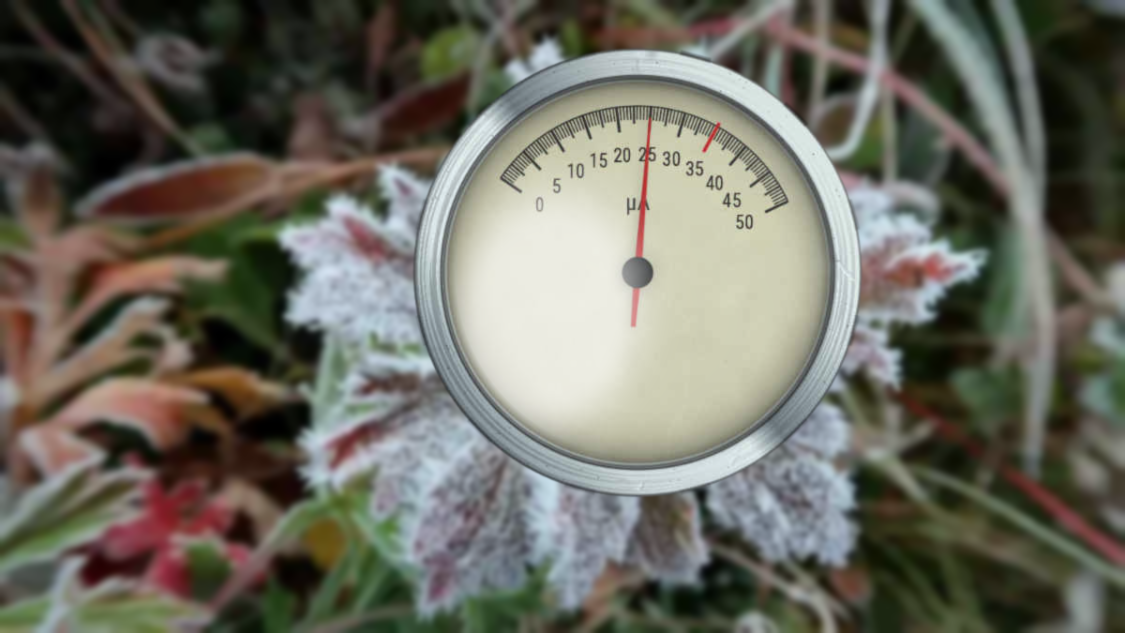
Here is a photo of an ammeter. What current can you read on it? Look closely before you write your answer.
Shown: 25 µA
